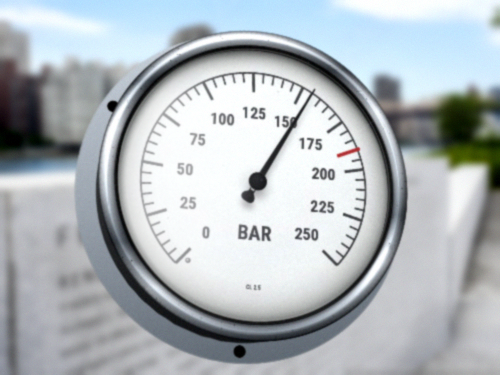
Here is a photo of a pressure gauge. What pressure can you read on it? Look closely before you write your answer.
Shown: 155 bar
